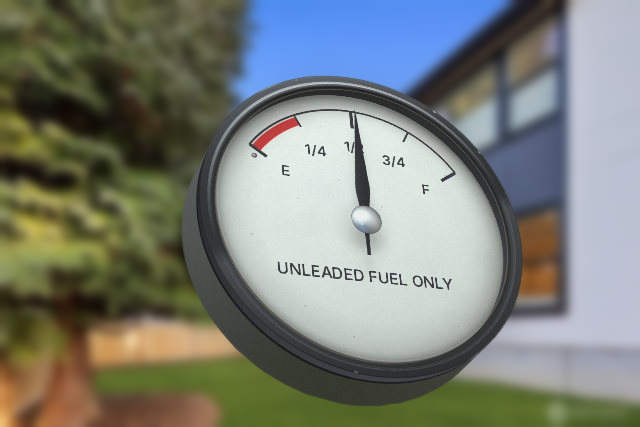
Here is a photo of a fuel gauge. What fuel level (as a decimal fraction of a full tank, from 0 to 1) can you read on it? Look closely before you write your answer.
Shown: 0.5
